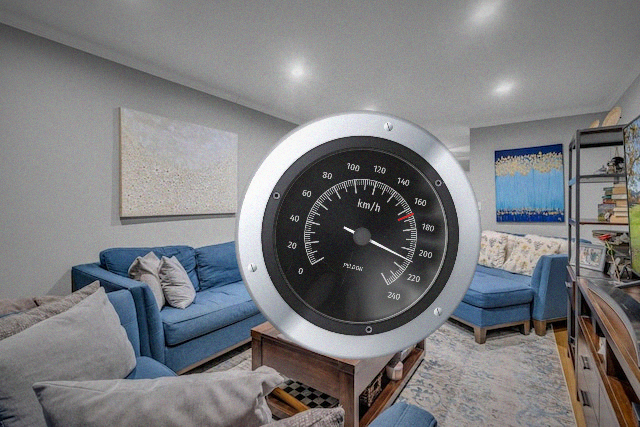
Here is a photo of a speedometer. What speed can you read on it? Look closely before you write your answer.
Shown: 210 km/h
